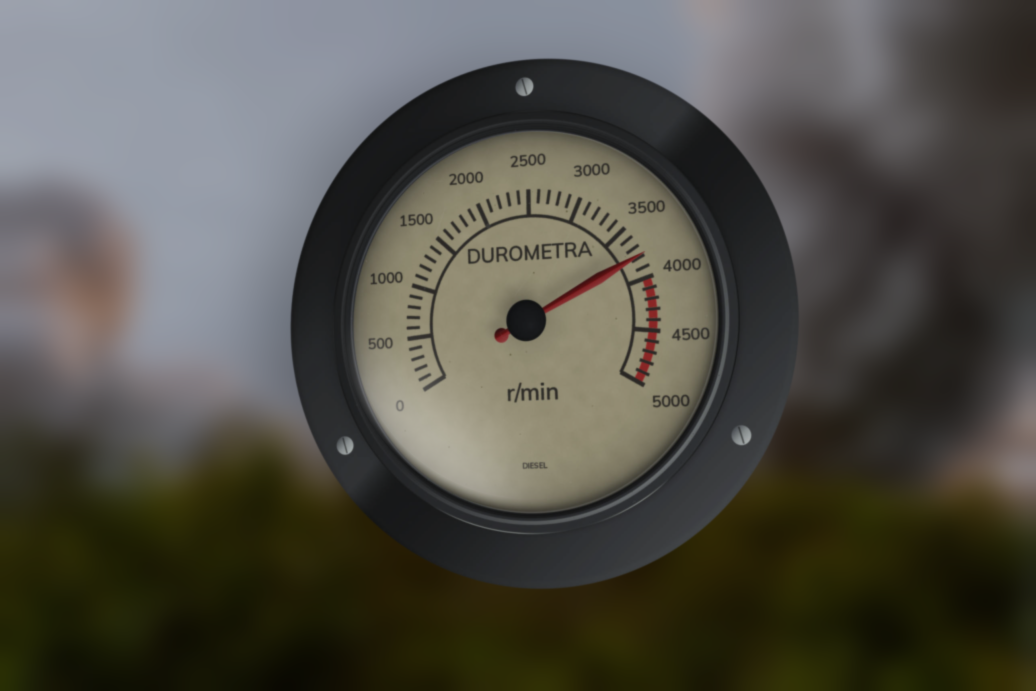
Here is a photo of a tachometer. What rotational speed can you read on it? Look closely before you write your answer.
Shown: 3800 rpm
